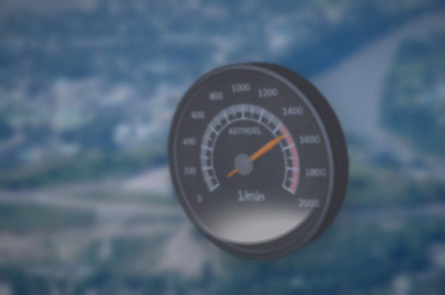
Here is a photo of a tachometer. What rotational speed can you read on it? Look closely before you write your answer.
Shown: 1500 rpm
